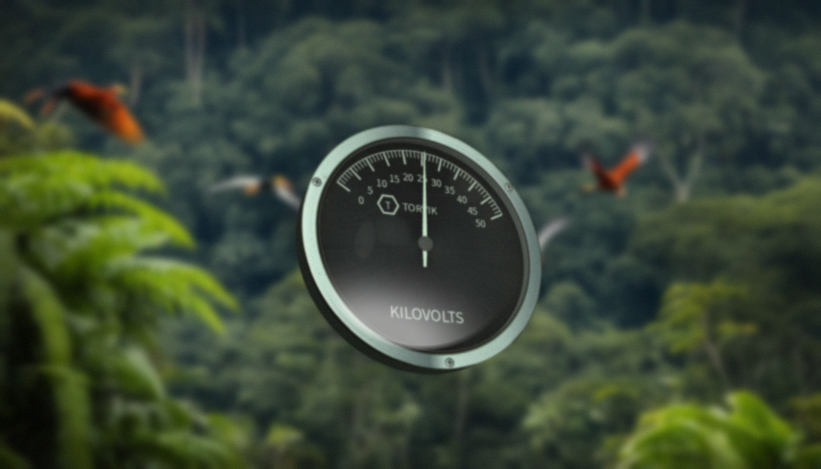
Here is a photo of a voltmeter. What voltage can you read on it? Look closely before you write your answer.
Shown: 25 kV
